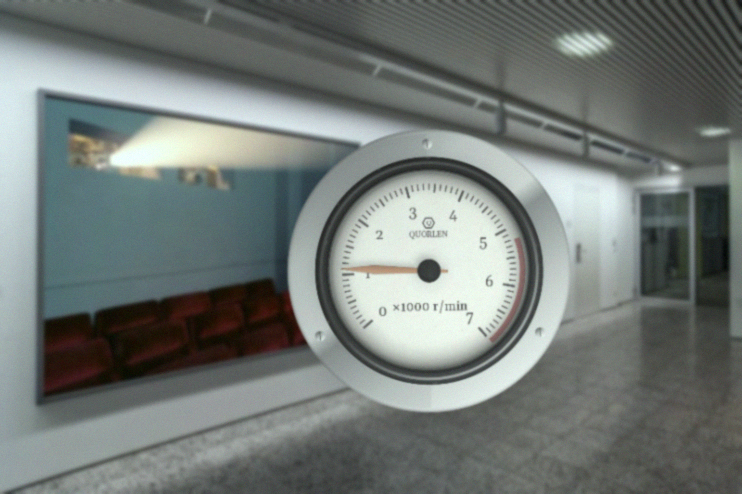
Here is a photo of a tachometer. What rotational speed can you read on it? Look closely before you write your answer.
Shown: 1100 rpm
